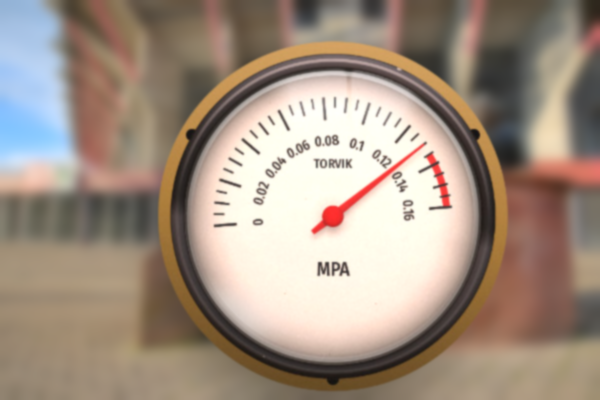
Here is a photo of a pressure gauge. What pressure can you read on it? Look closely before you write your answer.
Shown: 0.13 MPa
